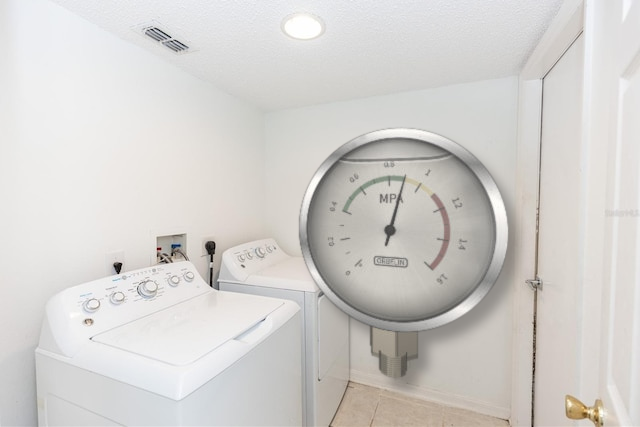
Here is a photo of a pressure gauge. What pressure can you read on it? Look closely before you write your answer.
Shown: 0.9 MPa
